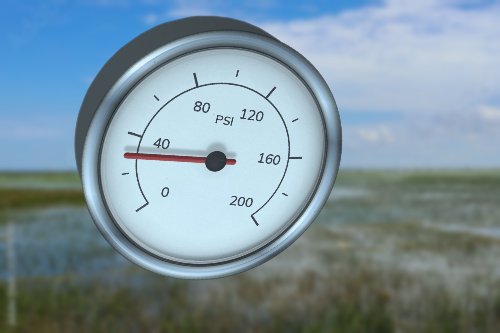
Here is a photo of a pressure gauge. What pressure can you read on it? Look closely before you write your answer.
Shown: 30 psi
